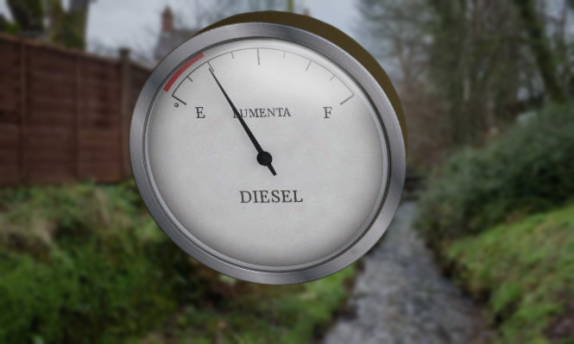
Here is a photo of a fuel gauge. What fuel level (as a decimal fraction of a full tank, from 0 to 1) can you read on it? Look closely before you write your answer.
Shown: 0.25
